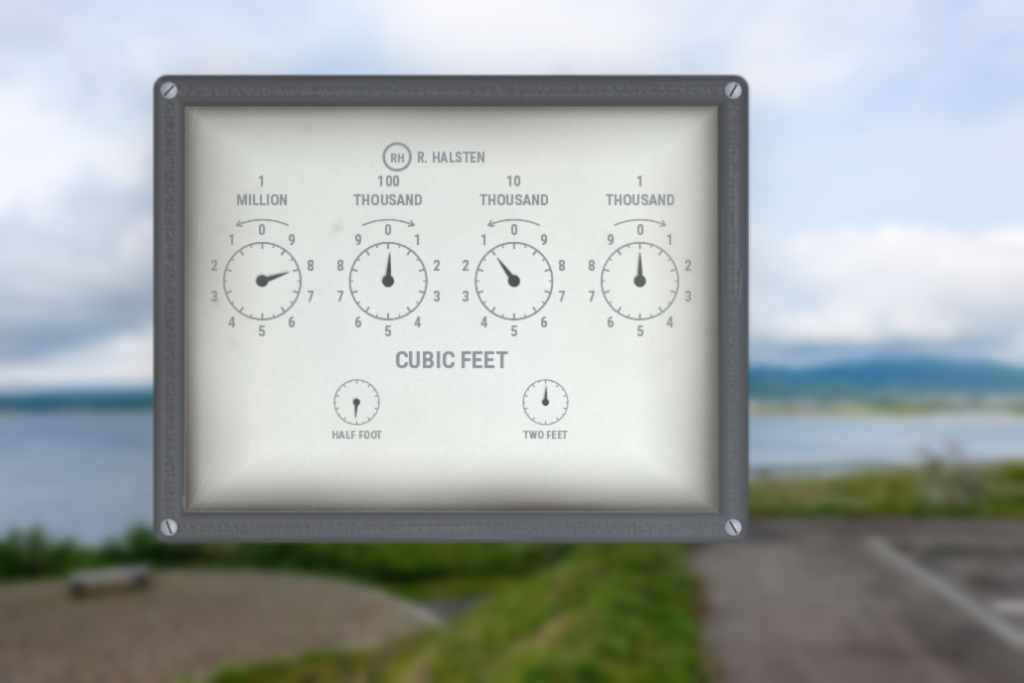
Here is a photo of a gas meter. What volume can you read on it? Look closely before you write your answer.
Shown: 801000 ft³
